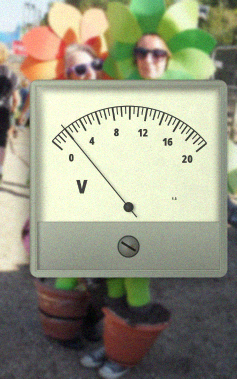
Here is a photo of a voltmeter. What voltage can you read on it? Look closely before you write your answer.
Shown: 2 V
